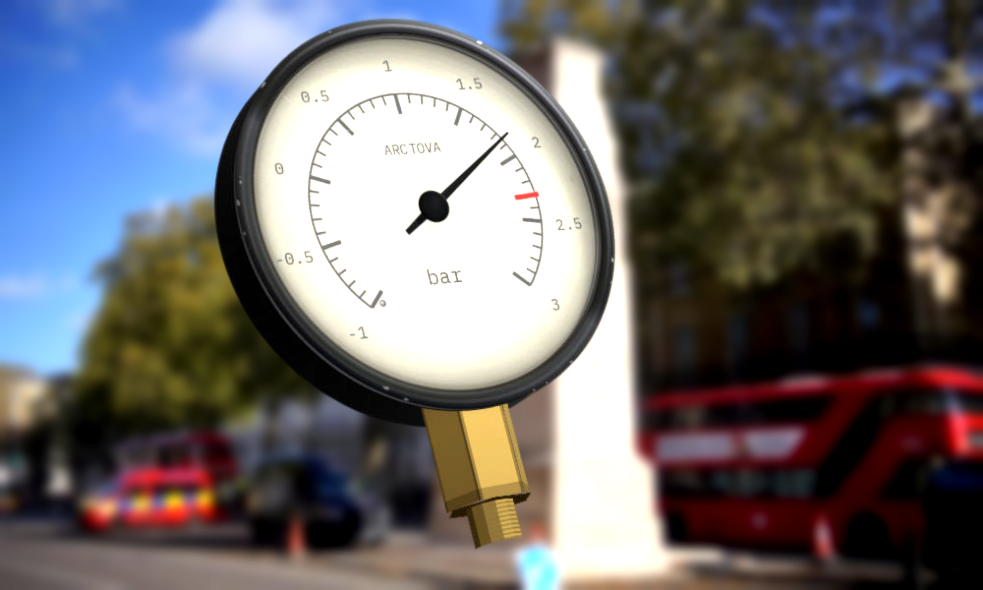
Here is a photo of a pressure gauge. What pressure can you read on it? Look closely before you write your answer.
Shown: 1.85 bar
